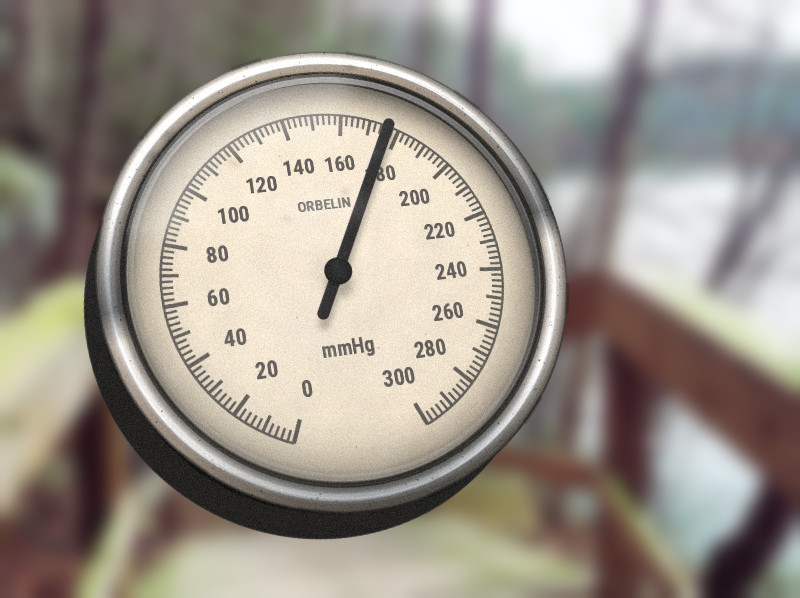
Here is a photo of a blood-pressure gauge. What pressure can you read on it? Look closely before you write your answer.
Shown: 176 mmHg
